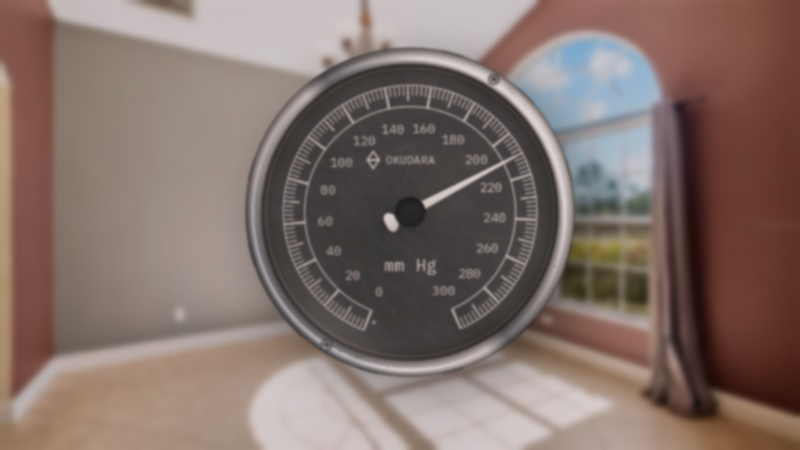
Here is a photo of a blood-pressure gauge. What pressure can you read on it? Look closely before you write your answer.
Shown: 210 mmHg
